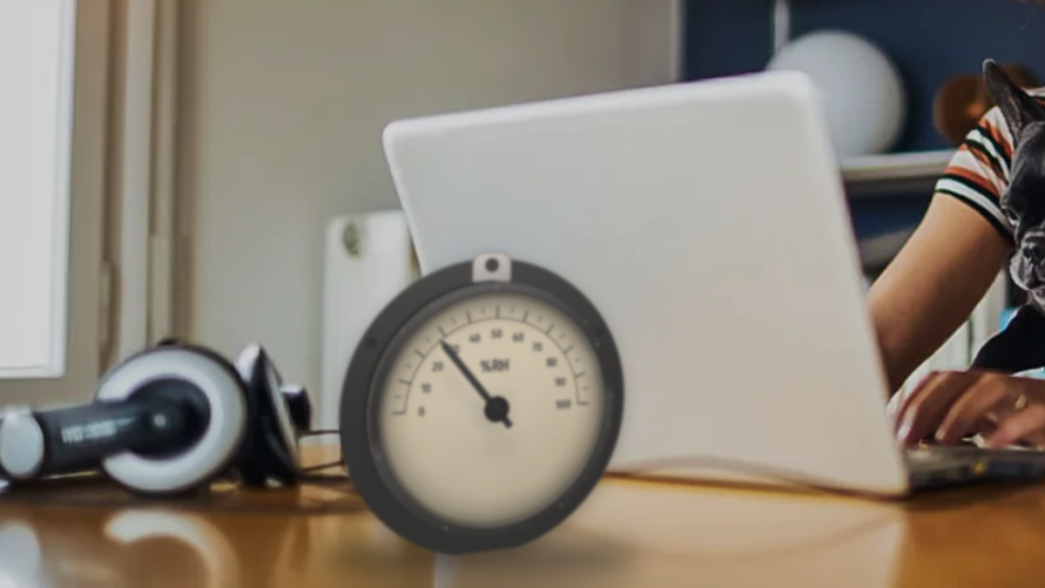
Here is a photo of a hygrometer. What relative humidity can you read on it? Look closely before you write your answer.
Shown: 27.5 %
